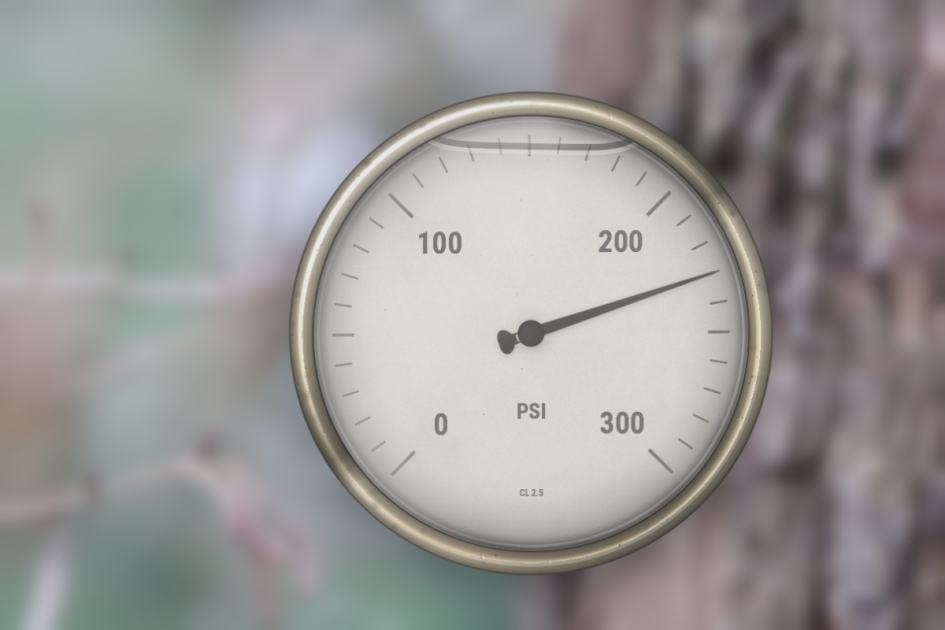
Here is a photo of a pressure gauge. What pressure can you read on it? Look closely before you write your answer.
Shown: 230 psi
